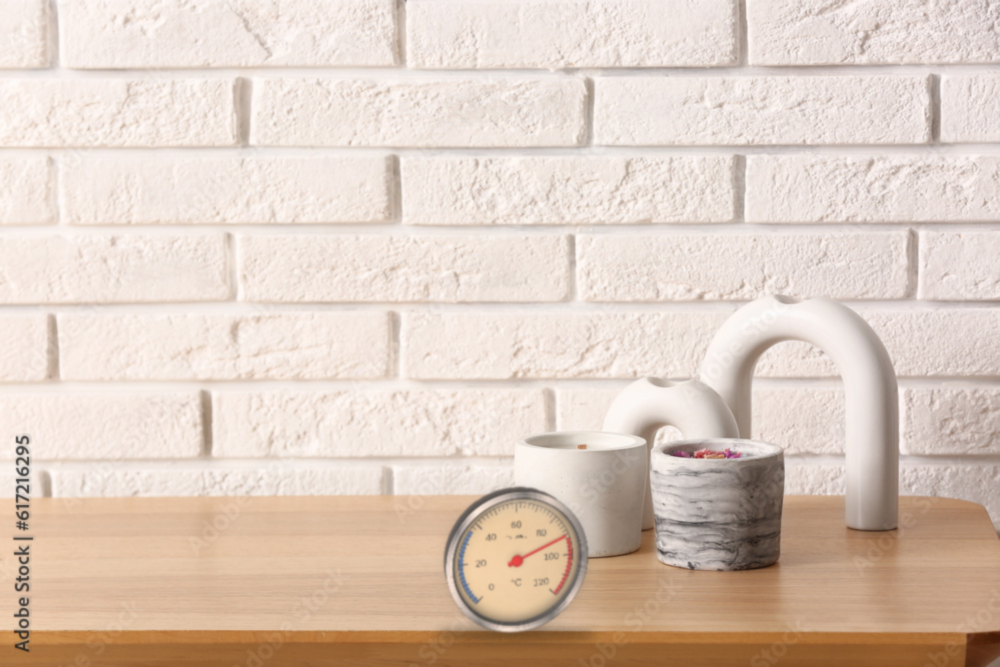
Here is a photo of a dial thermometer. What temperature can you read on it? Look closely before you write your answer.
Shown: 90 °C
